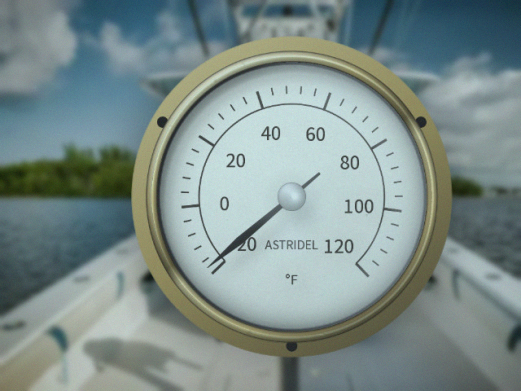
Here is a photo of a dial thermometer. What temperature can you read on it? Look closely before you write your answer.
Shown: -18 °F
